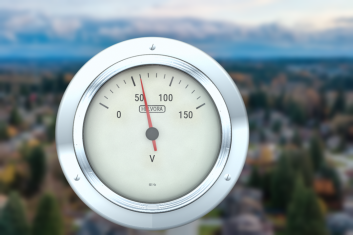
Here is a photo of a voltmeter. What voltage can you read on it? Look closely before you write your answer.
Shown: 60 V
